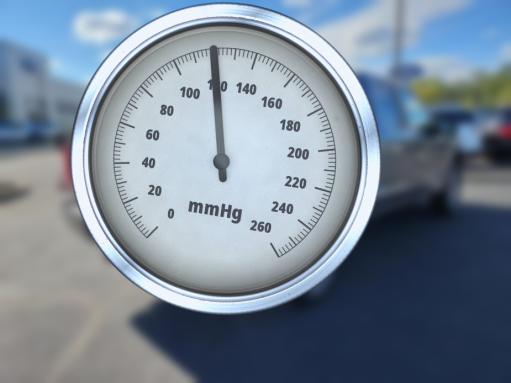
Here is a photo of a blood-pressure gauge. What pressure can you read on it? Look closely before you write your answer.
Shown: 120 mmHg
